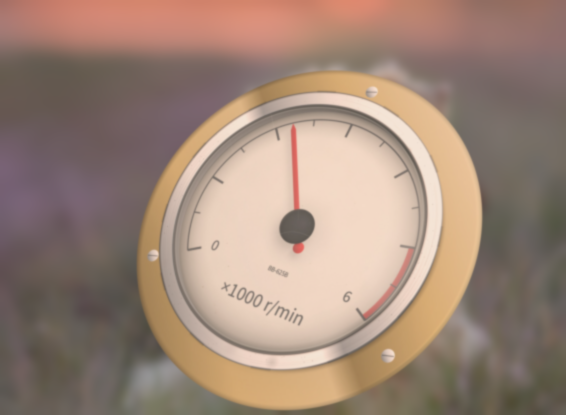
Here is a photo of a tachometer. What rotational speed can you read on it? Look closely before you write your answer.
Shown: 2250 rpm
